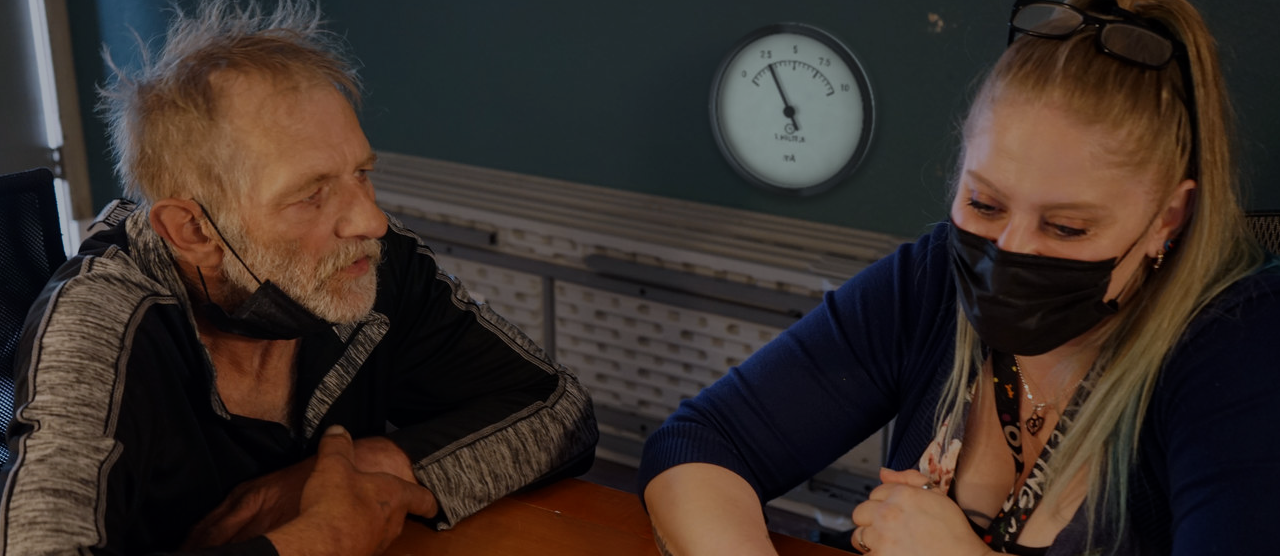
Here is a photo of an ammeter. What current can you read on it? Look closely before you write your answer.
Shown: 2.5 mA
